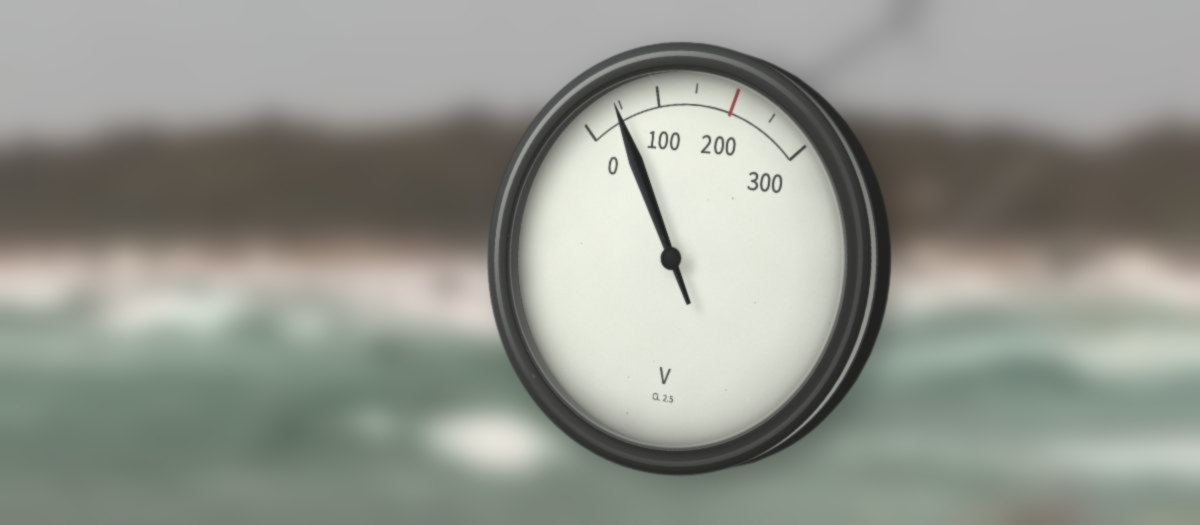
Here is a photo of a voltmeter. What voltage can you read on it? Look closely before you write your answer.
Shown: 50 V
